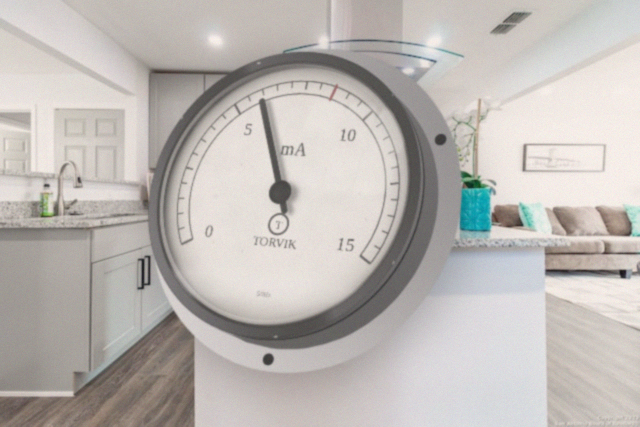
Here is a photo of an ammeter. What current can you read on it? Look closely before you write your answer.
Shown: 6 mA
